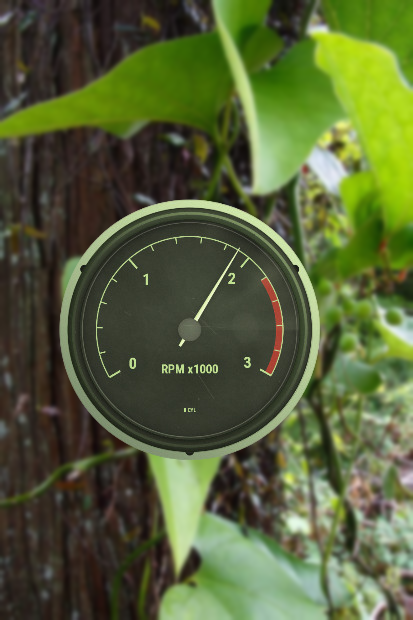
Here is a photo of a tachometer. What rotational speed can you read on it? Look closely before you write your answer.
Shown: 1900 rpm
